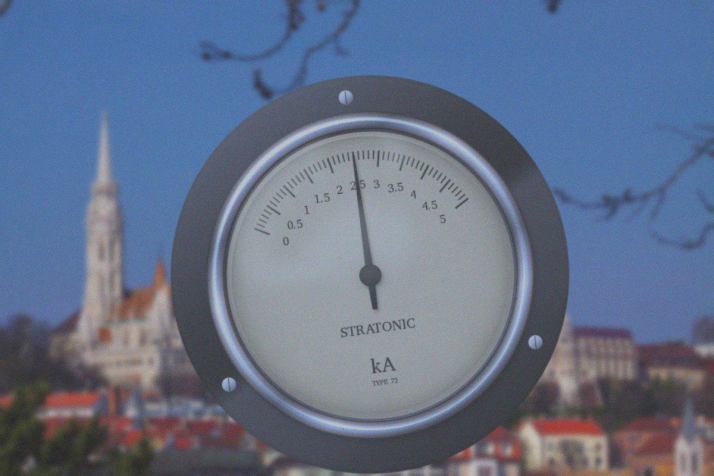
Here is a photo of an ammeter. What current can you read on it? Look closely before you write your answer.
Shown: 2.5 kA
